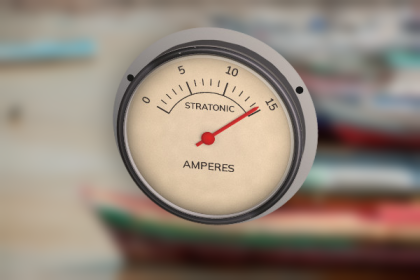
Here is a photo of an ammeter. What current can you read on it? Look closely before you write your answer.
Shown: 14.5 A
